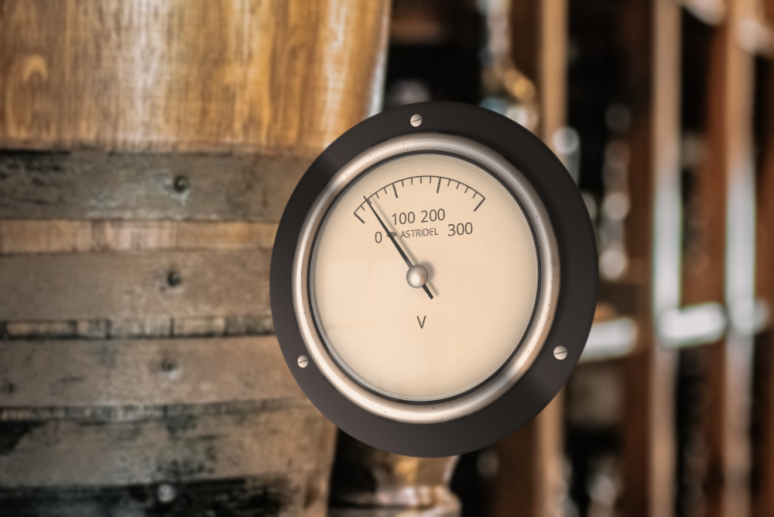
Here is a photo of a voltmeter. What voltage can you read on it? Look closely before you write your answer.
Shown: 40 V
